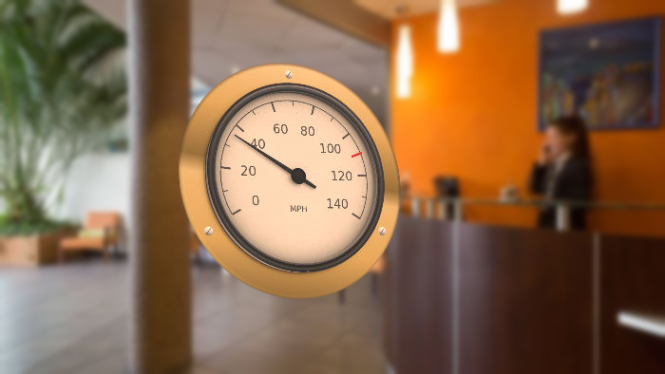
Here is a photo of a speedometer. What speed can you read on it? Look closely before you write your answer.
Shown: 35 mph
